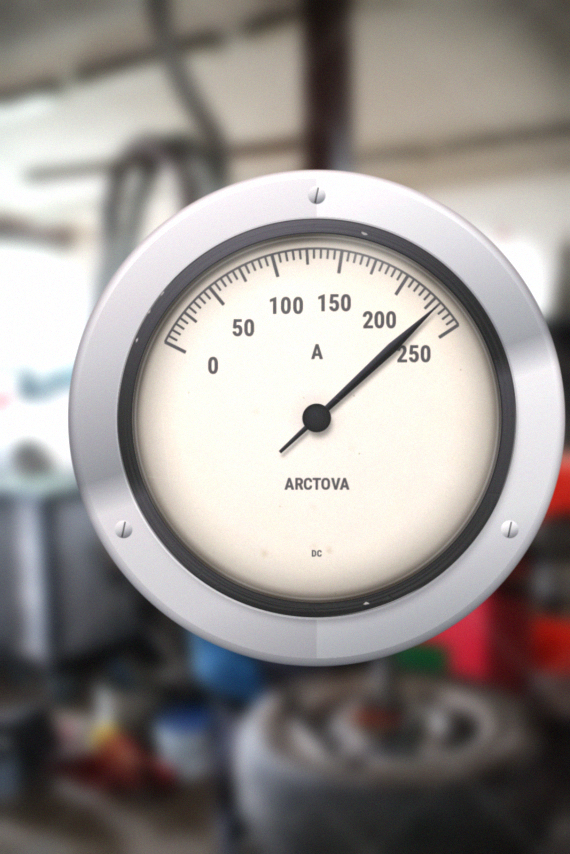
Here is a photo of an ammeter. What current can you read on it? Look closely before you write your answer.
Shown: 230 A
